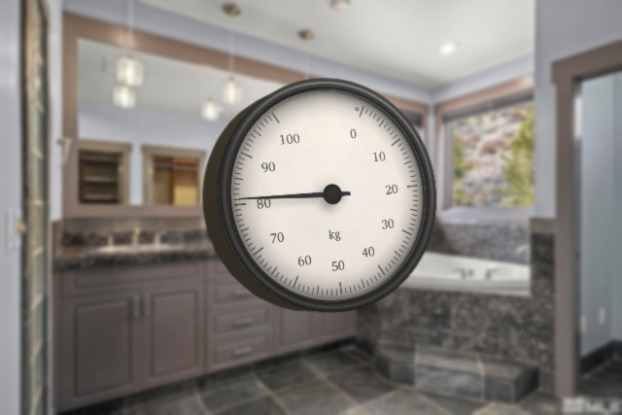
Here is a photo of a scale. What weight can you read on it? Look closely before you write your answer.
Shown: 81 kg
